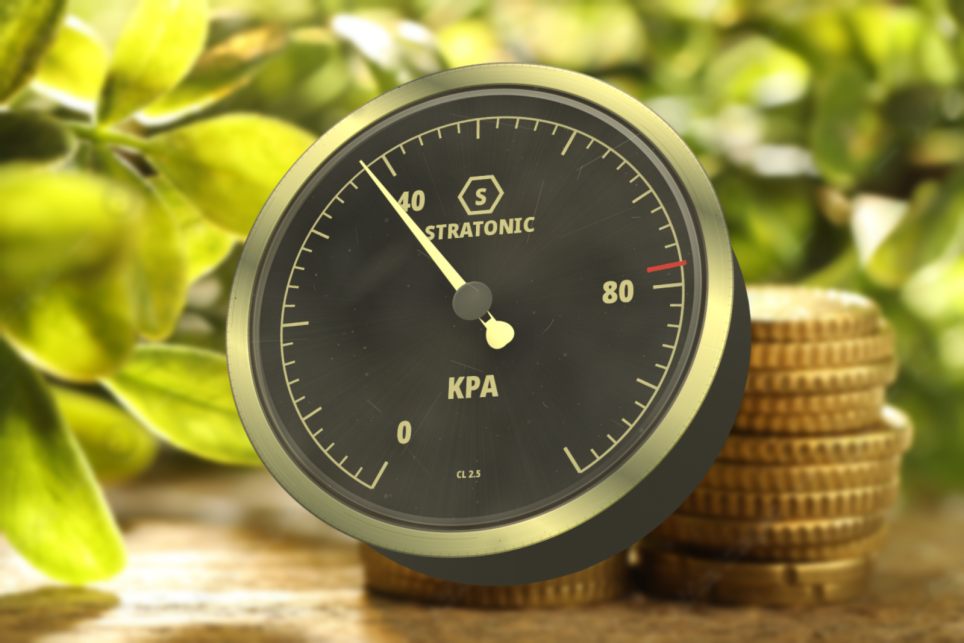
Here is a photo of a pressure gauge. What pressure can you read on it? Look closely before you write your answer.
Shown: 38 kPa
